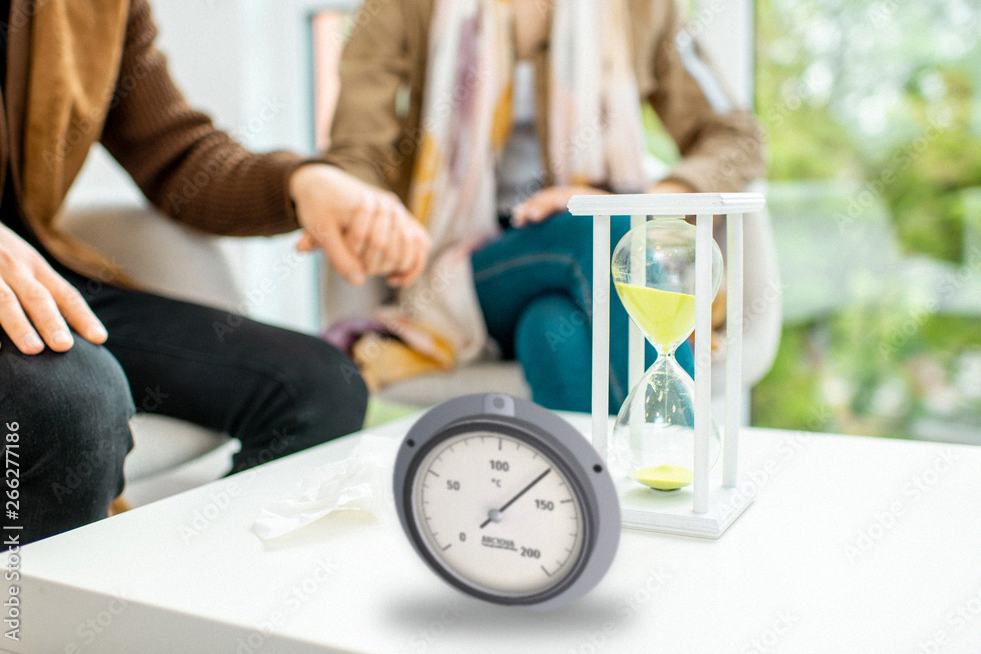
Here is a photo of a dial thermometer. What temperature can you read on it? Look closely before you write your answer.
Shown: 130 °C
